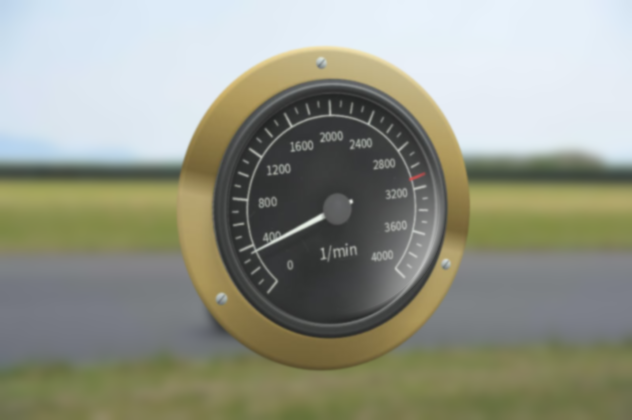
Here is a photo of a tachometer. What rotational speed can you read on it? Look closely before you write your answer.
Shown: 350 rpm
